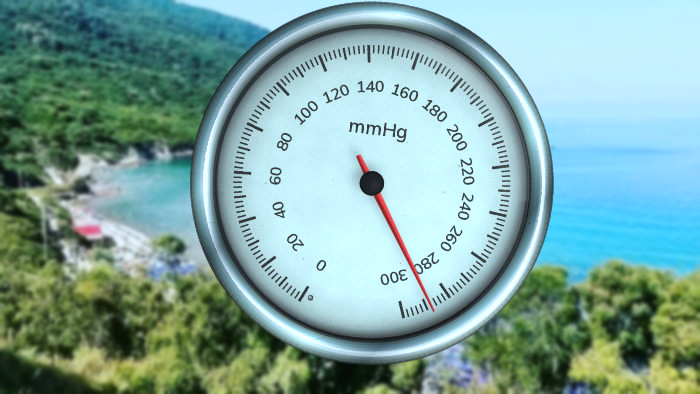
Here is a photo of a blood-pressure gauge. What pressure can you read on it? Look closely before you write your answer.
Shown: 288 mmHg
